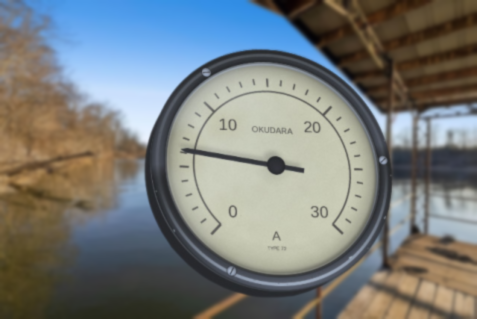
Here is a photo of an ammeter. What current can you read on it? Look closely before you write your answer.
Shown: 6 A
